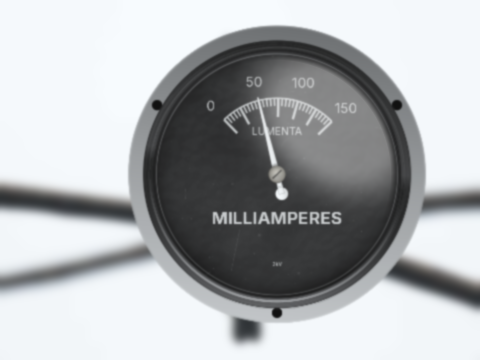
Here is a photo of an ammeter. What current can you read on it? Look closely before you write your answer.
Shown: 50 mA
